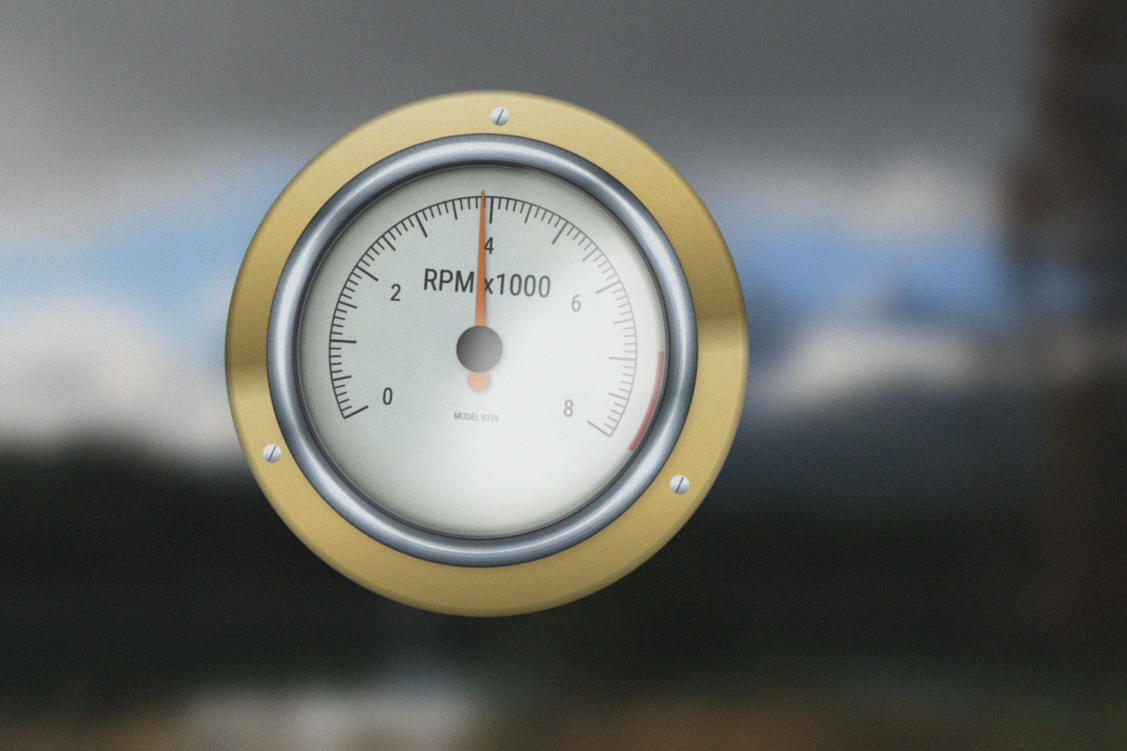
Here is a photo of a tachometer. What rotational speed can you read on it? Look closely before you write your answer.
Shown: 3900 rpm
